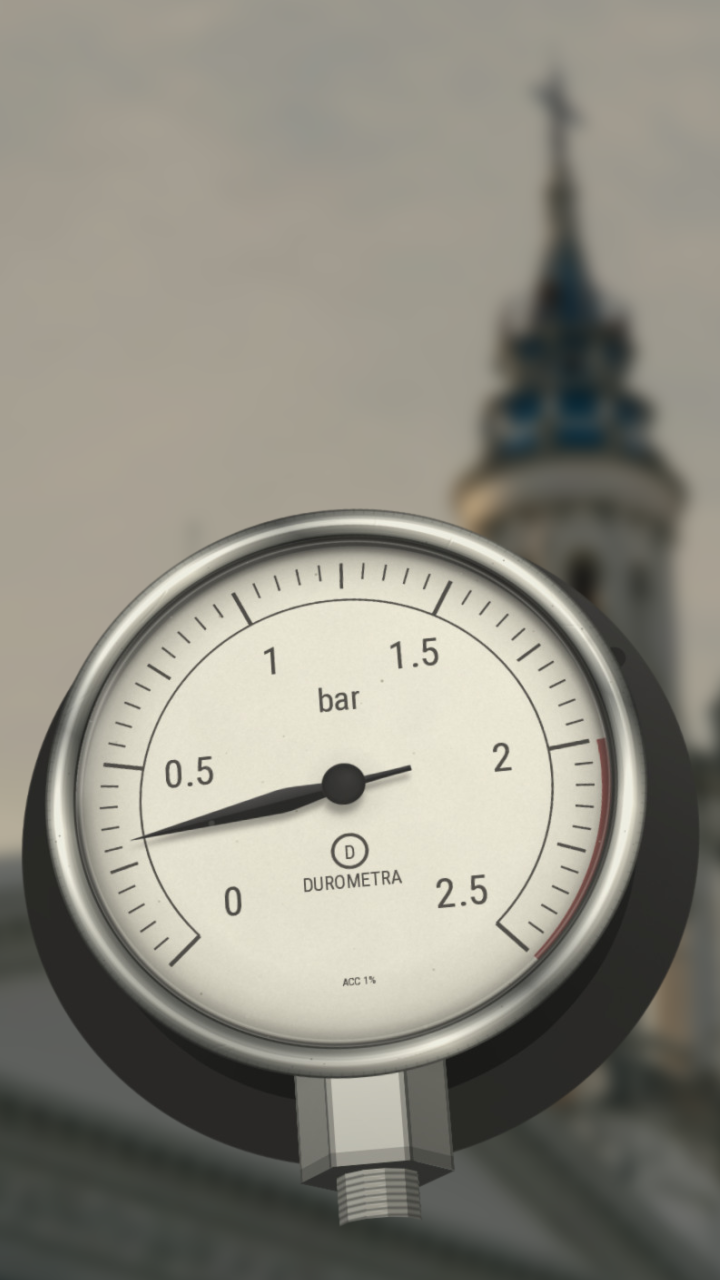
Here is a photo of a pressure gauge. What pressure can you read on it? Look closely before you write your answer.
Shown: 0.3 bar
